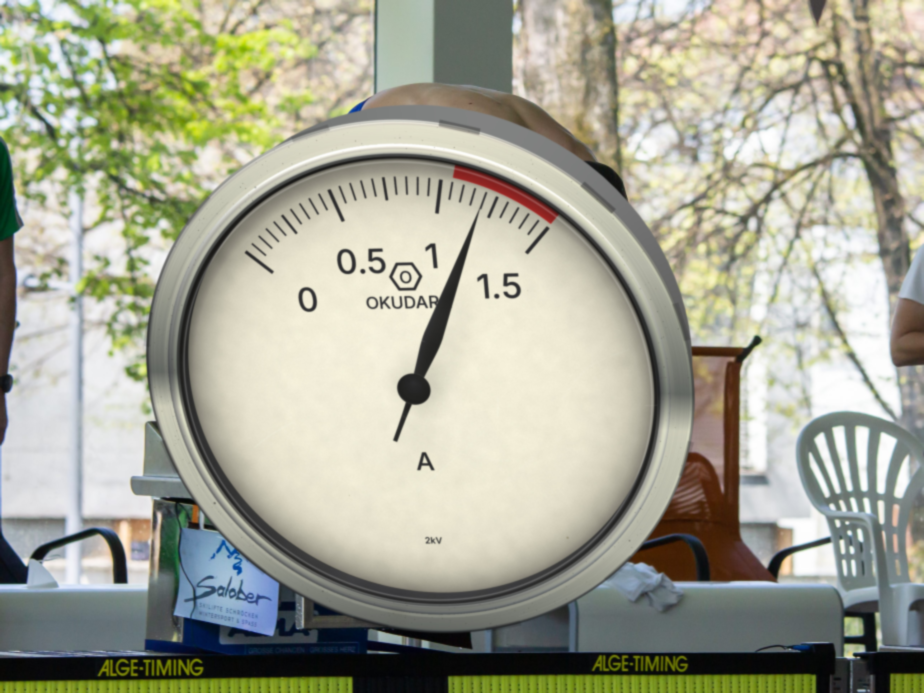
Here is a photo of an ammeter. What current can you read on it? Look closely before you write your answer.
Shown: 1.2 A
